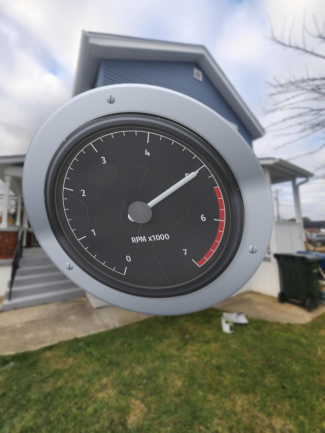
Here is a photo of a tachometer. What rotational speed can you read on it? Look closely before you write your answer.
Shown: 5000 rpm
